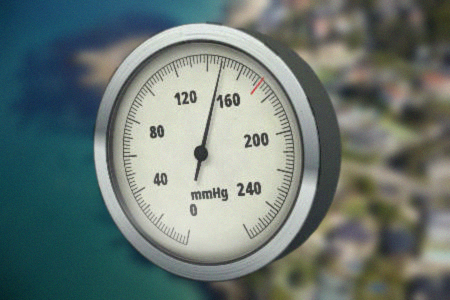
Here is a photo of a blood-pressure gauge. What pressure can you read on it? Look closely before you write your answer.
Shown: 150 mmHg
